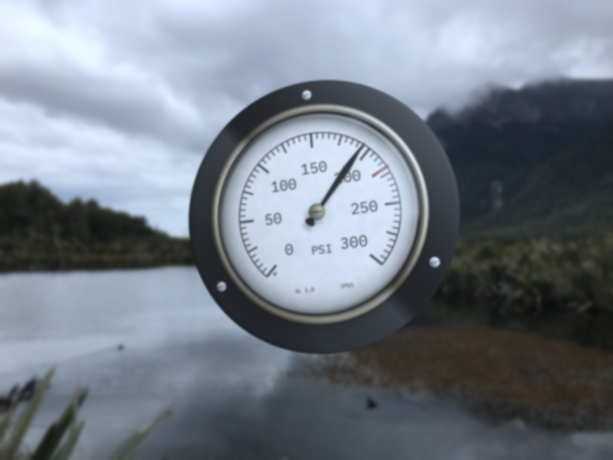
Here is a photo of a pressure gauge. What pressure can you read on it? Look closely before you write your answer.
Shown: 195 psi
